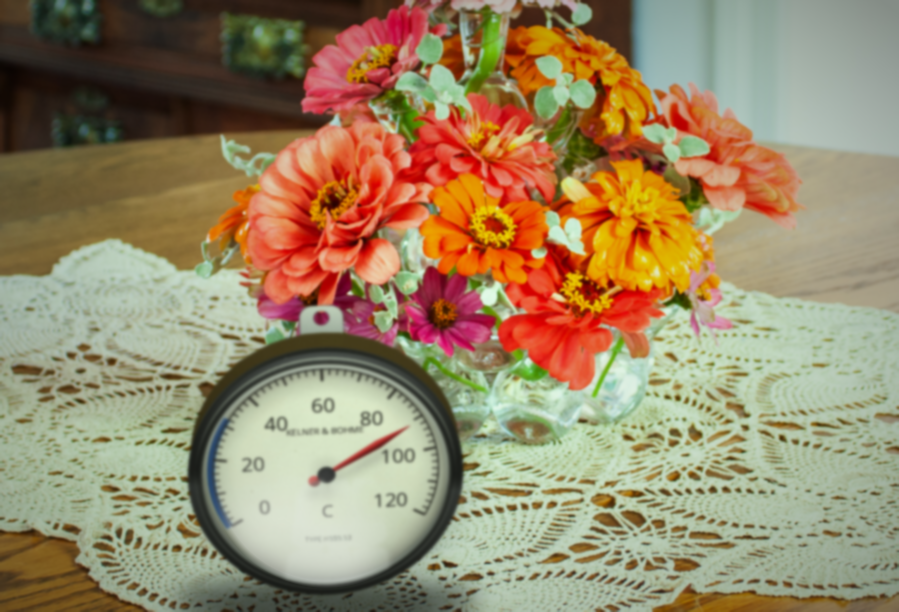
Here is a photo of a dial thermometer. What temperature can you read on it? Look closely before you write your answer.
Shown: 90 °C
